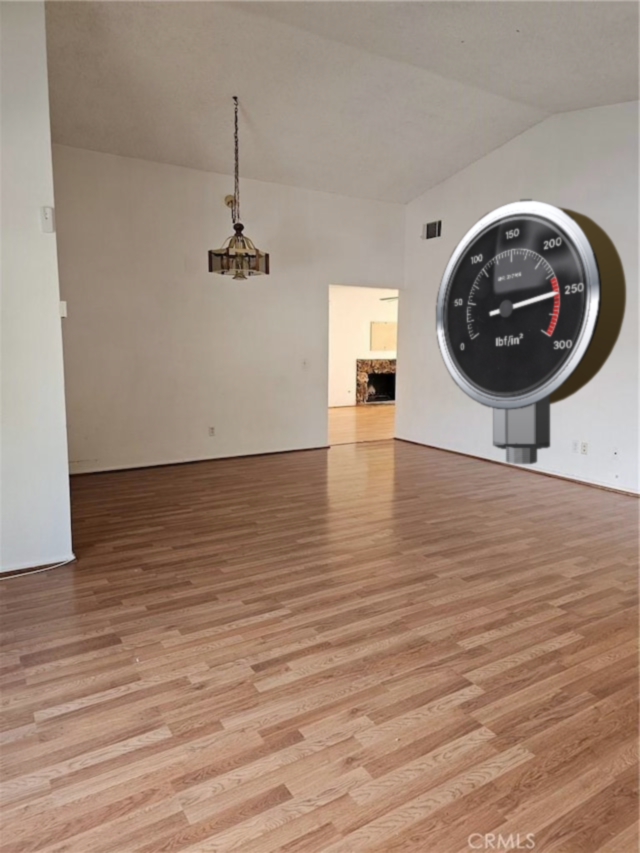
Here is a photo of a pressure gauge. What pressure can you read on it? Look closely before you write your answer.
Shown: 250 psi
